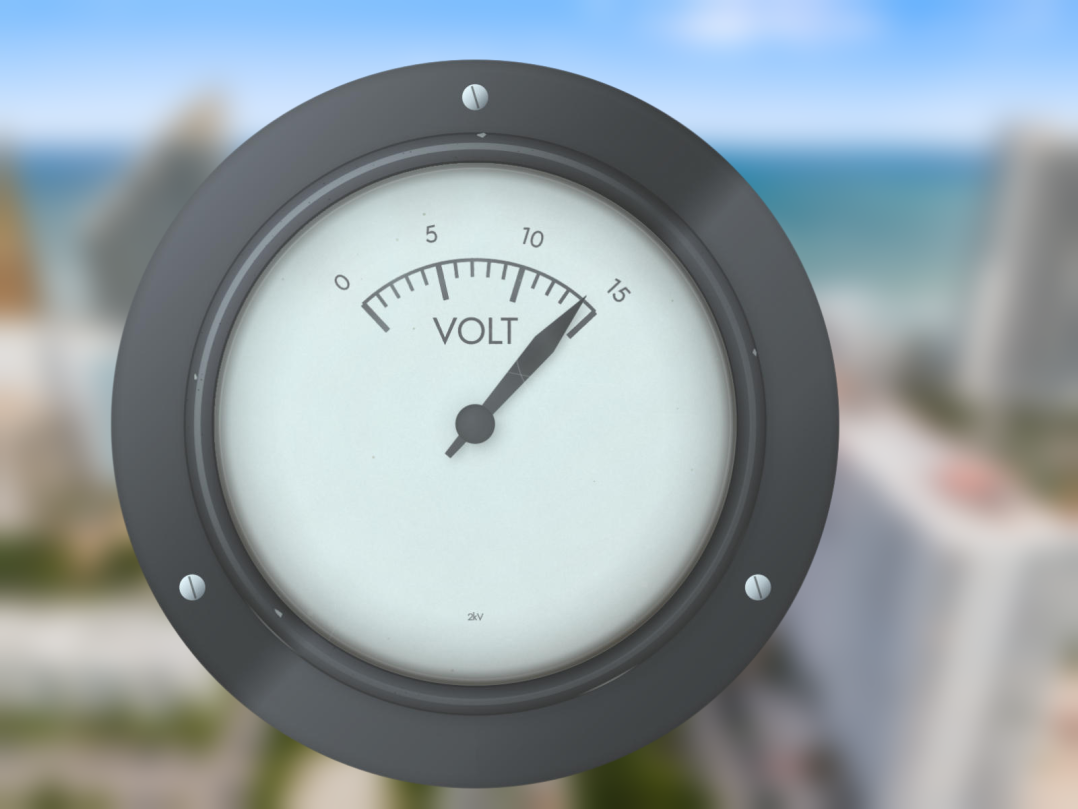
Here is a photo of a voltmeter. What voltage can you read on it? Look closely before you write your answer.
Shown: 14 V
